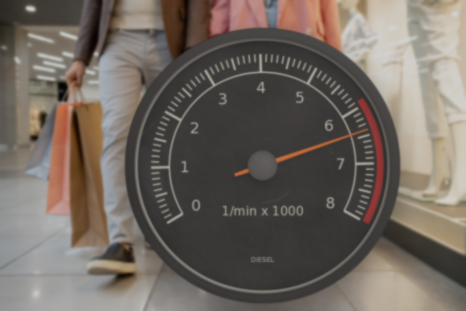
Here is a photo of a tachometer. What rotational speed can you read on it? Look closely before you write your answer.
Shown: 6400 rpm
